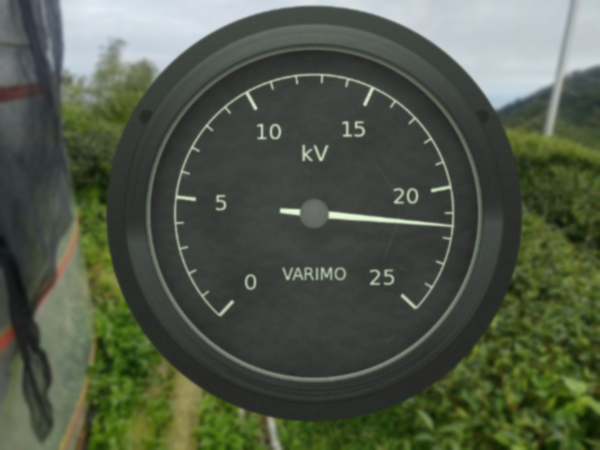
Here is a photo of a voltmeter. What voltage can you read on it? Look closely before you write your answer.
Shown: 21.5 kV
